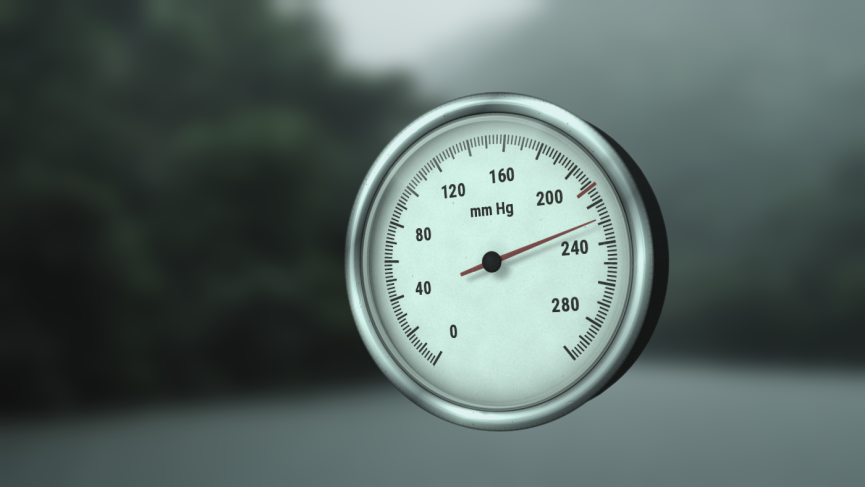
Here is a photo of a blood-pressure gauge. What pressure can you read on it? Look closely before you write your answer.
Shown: 228 mmHg
